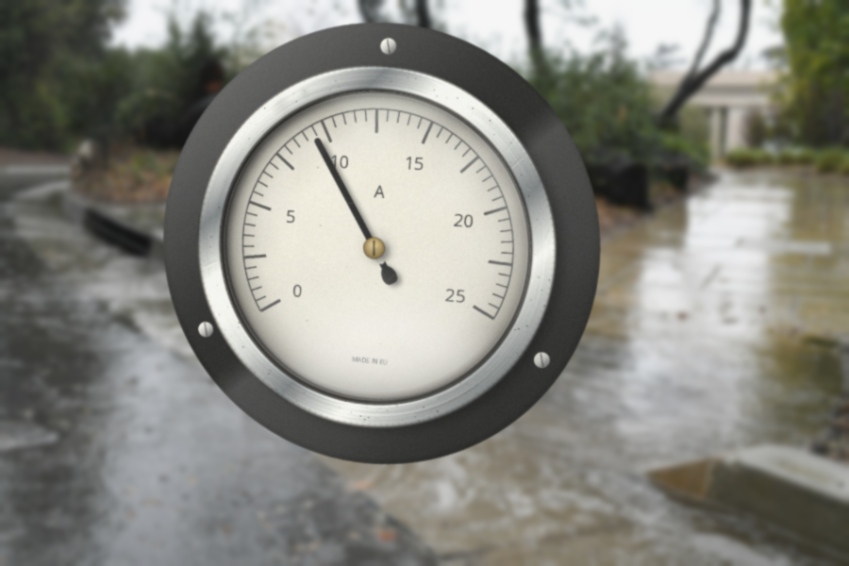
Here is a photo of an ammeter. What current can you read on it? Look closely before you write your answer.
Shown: 9.5 A
